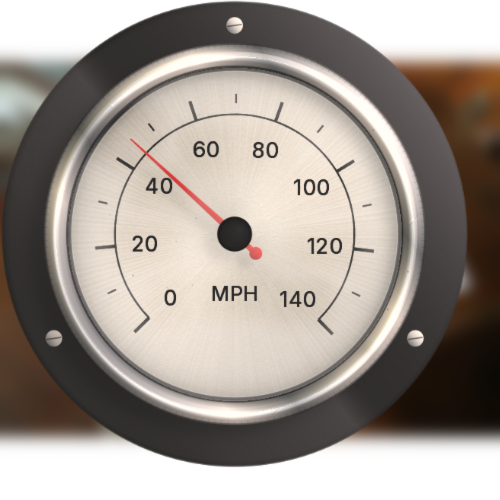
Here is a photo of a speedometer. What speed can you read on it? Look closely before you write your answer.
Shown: 45 mph
